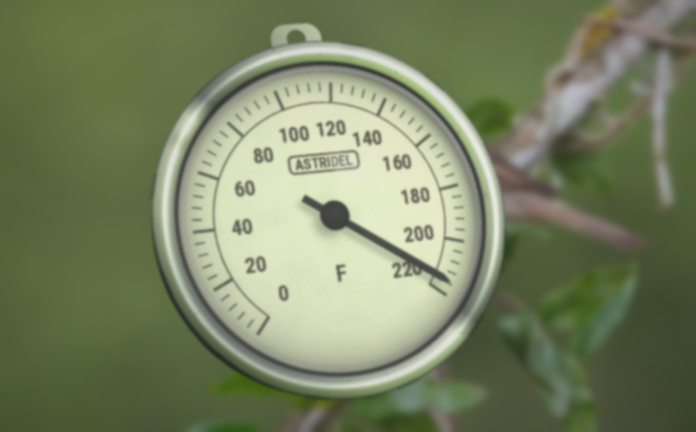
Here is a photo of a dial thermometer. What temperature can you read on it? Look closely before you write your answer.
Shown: 216 °F
